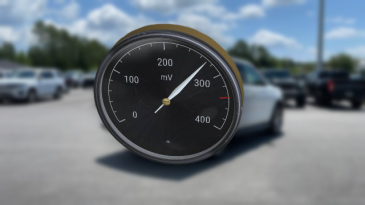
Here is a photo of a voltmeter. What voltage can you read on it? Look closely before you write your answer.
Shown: 270 mV
